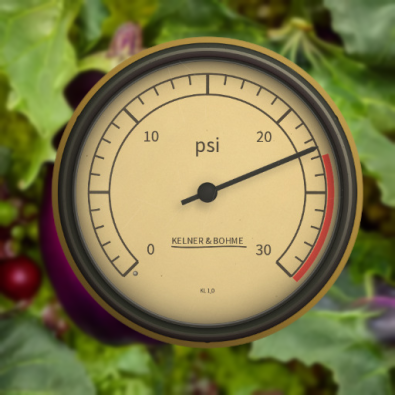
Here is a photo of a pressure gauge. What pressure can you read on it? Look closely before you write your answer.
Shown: 22.5 psi
